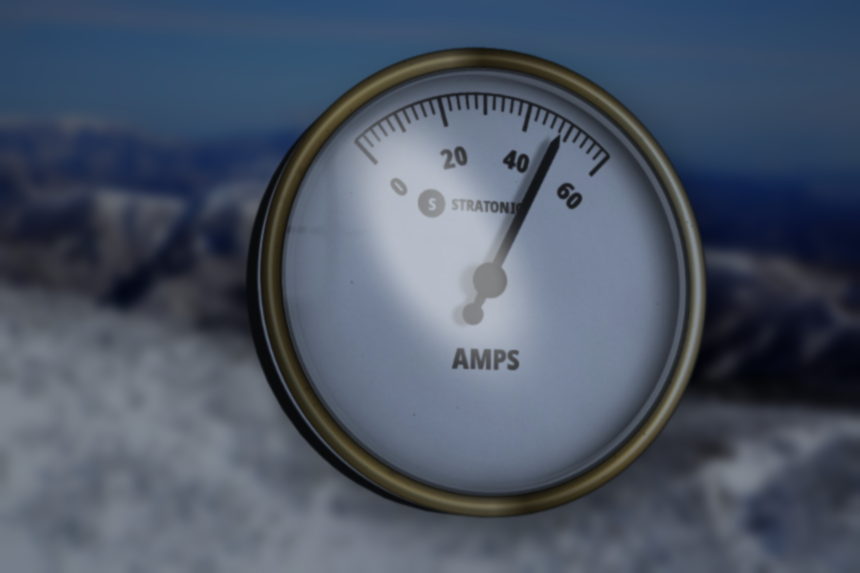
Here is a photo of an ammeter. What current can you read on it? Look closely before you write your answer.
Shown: 48 A
